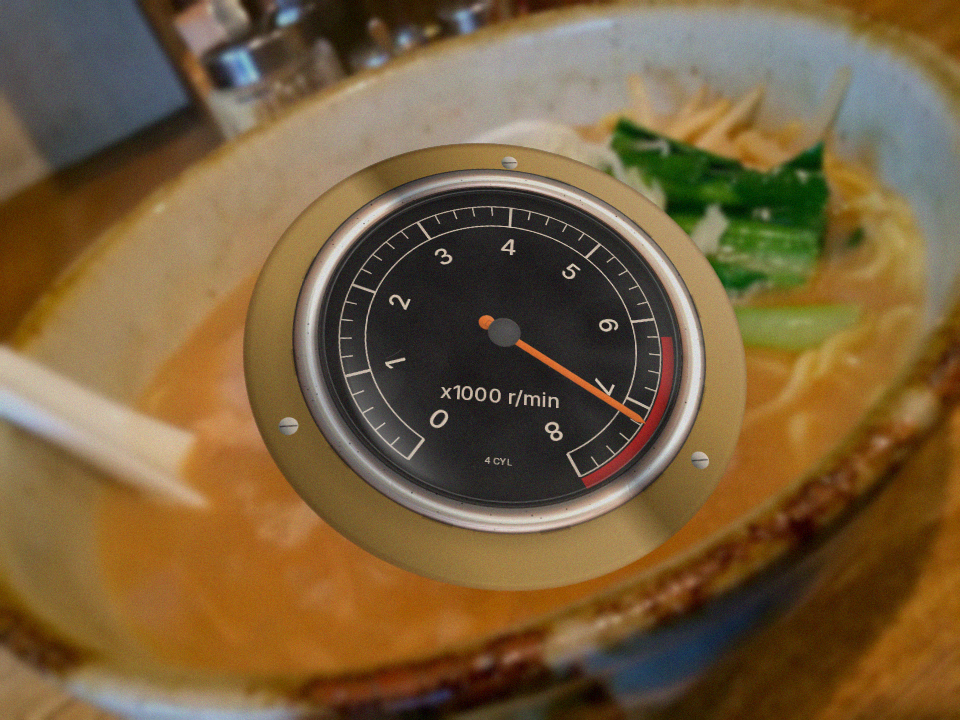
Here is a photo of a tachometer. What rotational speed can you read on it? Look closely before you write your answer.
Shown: 7200 rpm
